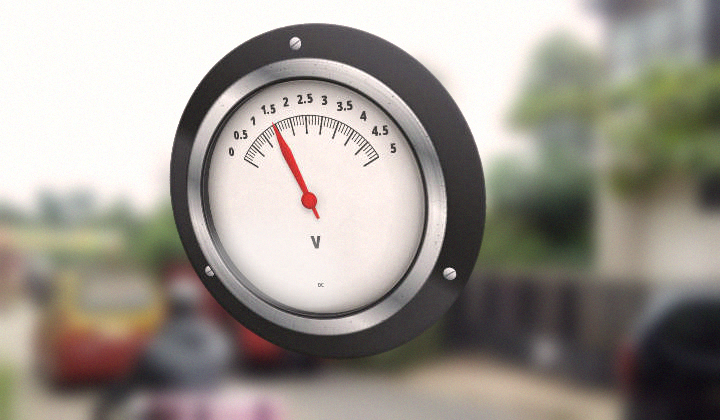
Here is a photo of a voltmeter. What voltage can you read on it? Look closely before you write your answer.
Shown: 1.5 V
